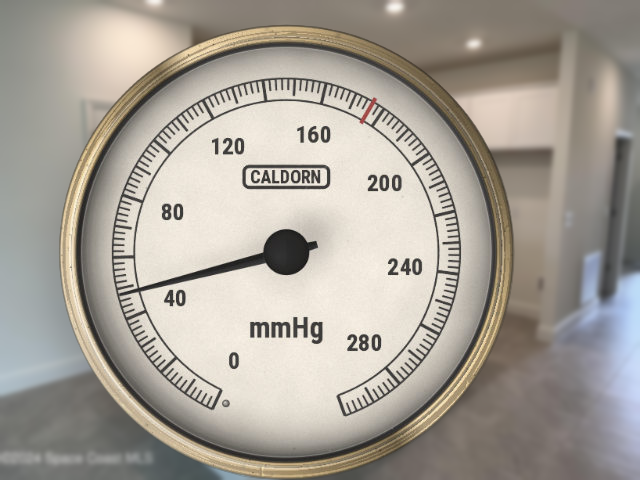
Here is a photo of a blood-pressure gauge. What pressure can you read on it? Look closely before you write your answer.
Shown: 48 mmHg
